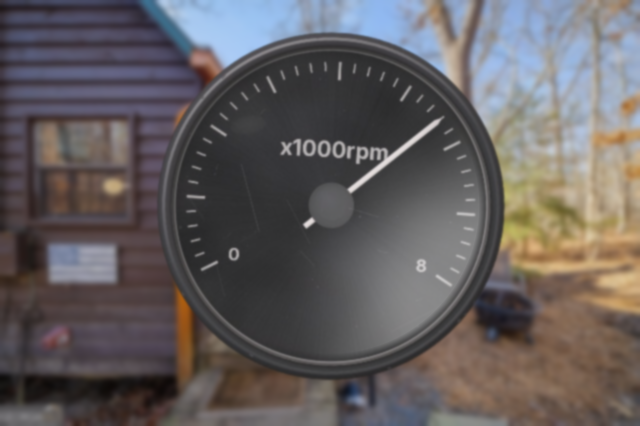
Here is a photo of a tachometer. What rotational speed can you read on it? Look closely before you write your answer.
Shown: 5600 rpm
